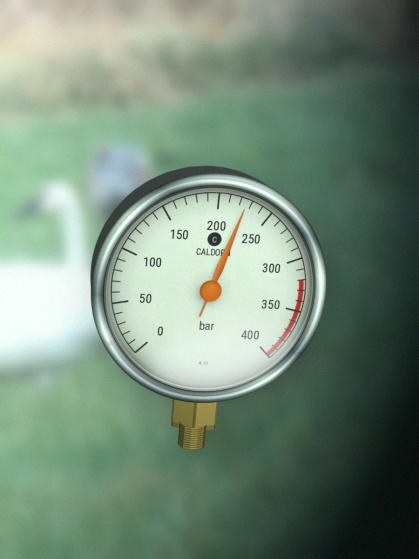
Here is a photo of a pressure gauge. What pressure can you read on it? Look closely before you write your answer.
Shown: 225 bar
